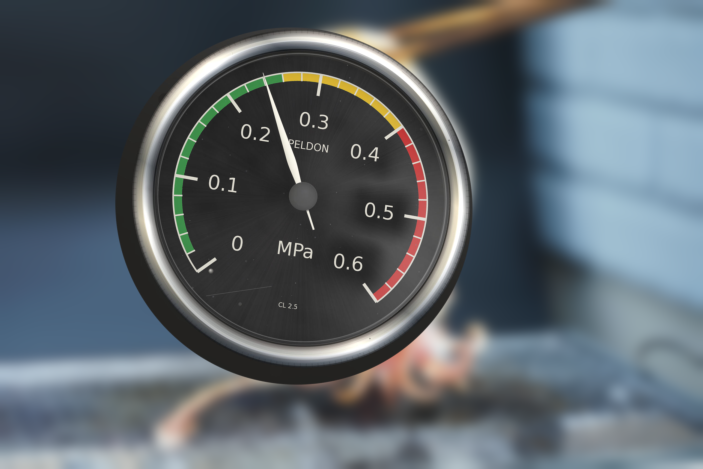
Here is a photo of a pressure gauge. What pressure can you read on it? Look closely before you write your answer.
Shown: 0.24 MPa
